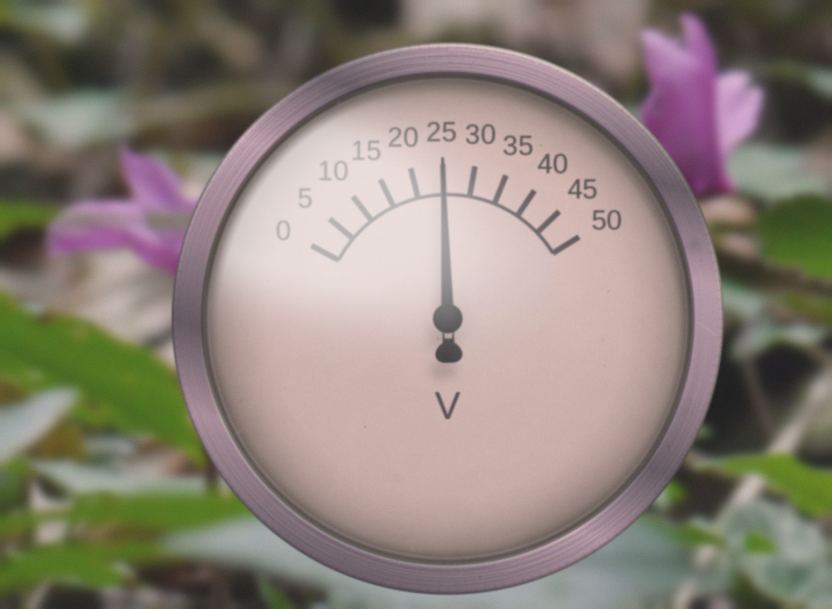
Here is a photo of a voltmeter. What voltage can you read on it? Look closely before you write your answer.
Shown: 25 V
